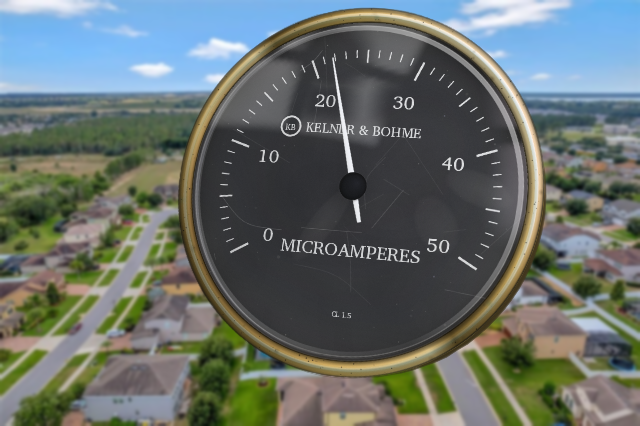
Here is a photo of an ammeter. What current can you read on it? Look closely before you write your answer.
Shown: 22 µA
